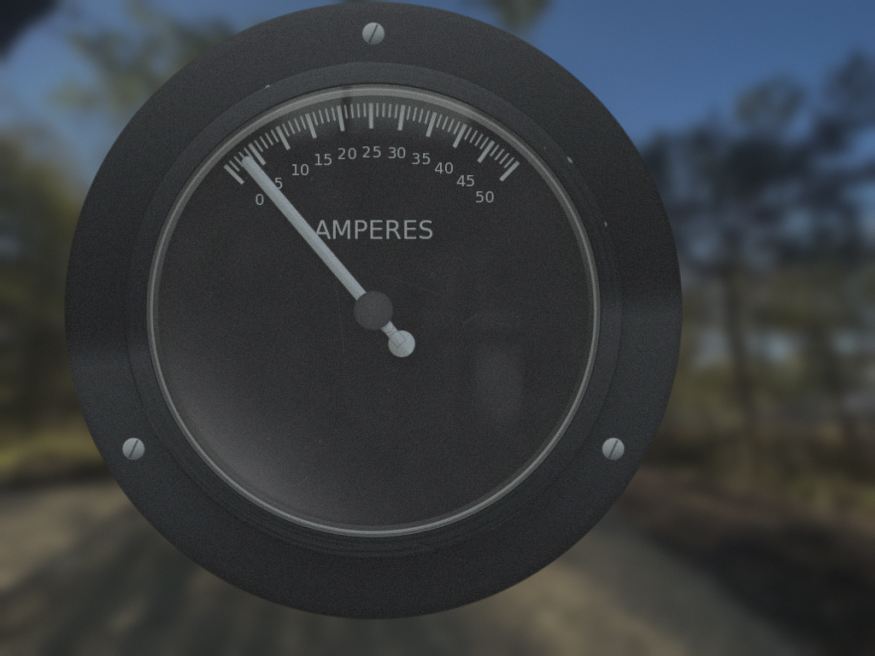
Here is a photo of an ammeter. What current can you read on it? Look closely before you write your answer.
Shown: 3 A
